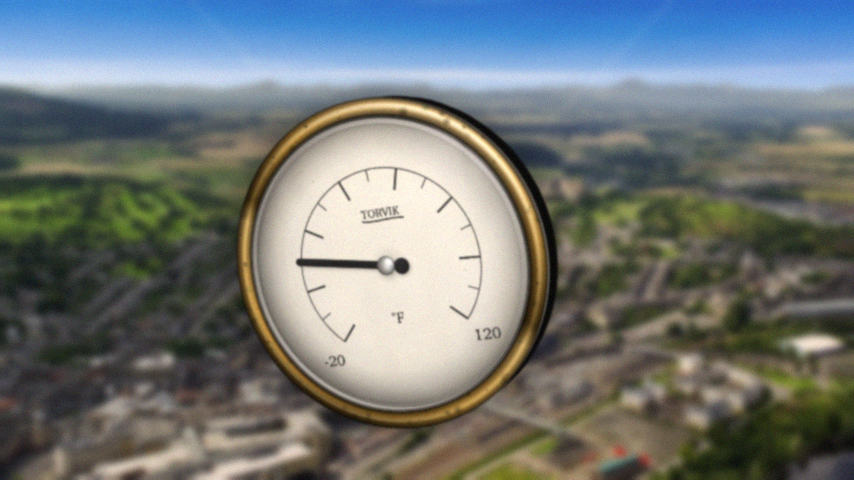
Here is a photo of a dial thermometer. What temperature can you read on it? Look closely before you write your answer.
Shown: 10 °F
